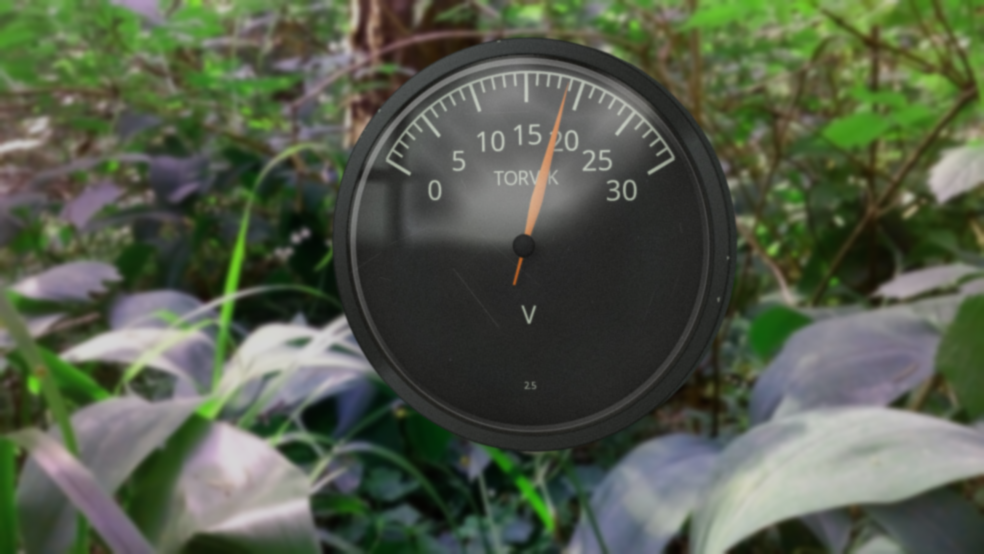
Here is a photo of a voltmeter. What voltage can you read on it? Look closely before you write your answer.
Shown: 19 V
